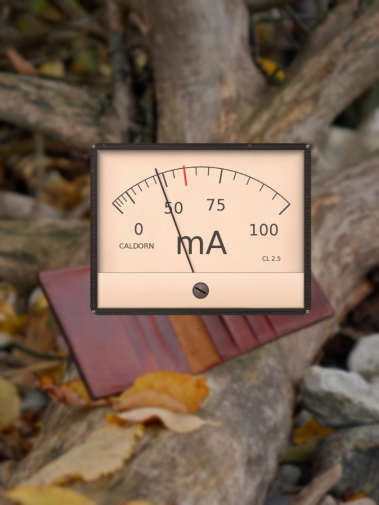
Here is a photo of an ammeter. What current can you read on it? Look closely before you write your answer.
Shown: 47.5 mA
